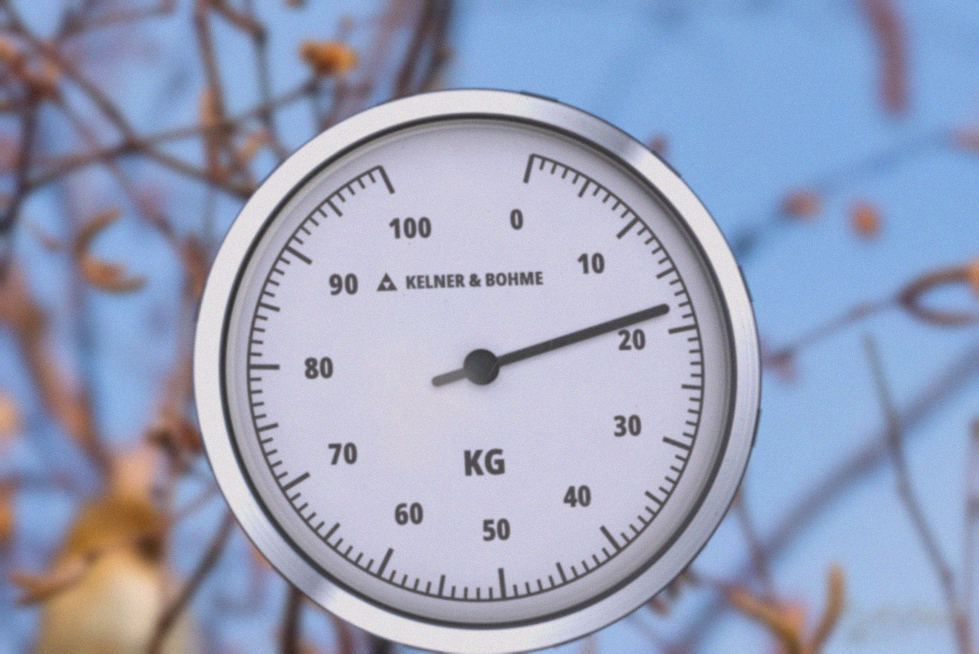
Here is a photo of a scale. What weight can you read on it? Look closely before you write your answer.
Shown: 18 kg
